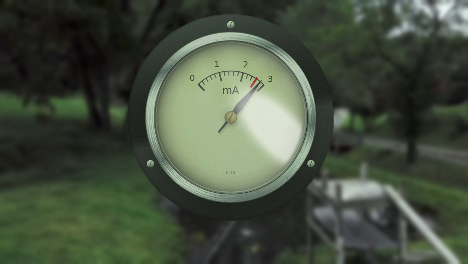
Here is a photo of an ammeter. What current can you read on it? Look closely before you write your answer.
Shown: 2.8 mA
